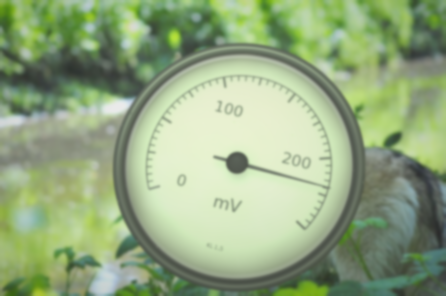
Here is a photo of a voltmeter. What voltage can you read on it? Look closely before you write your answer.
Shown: 220 mV
